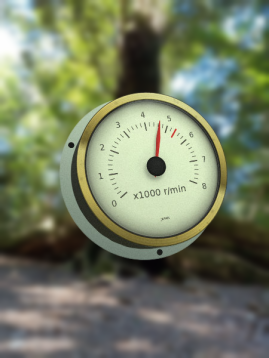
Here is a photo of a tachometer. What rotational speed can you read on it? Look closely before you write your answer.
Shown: 4600 rpm
